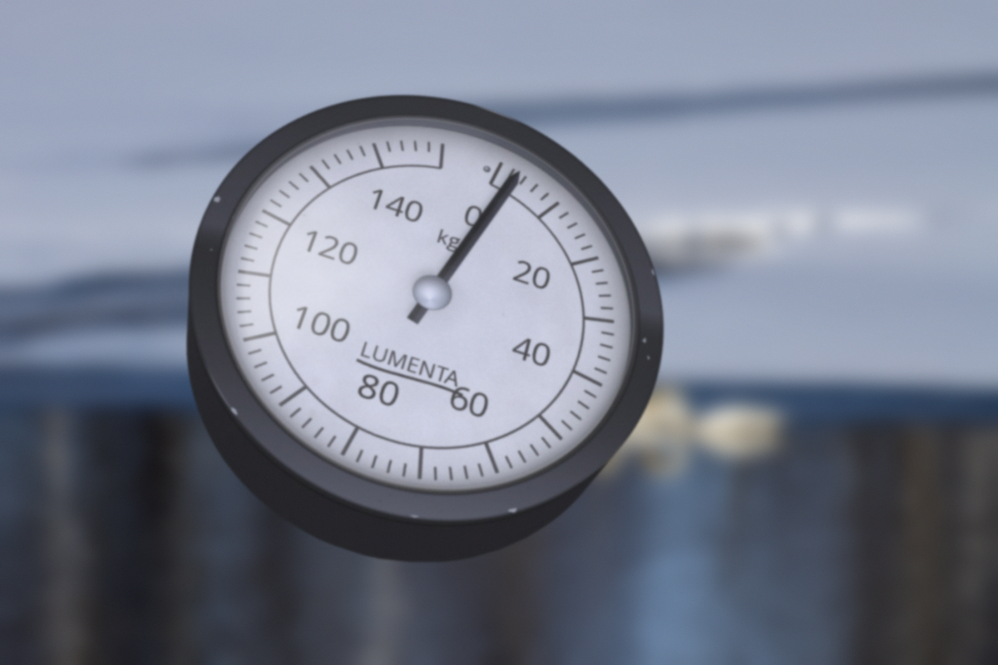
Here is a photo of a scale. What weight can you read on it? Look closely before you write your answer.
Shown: 3 kg
